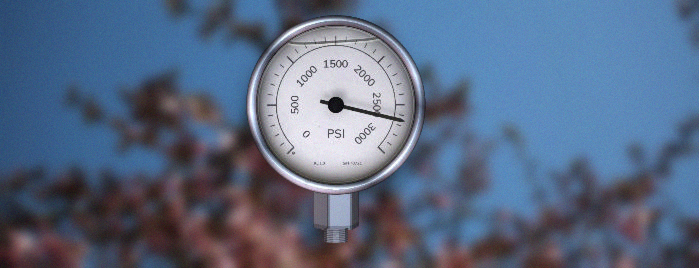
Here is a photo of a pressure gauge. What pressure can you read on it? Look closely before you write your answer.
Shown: 2650 psi
